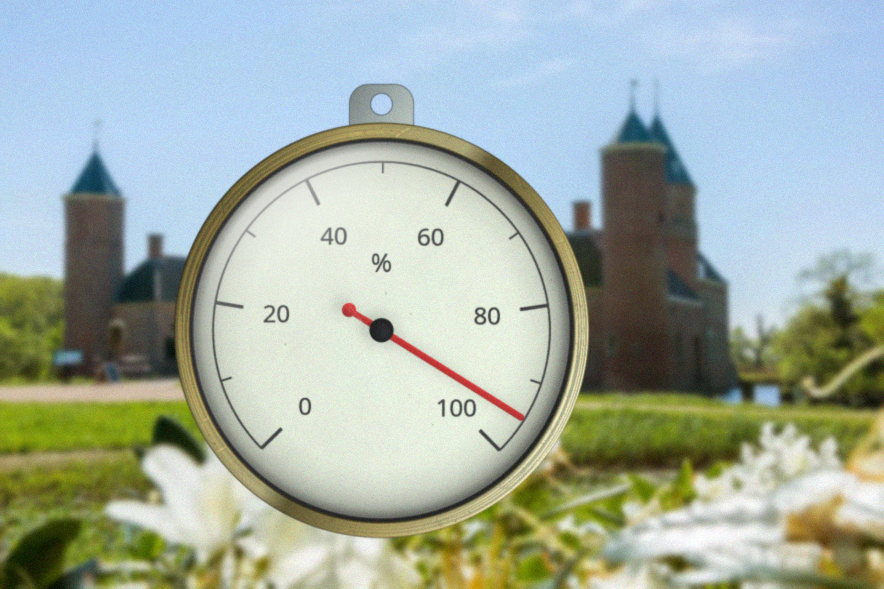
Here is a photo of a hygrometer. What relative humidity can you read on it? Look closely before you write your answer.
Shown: 95 %
